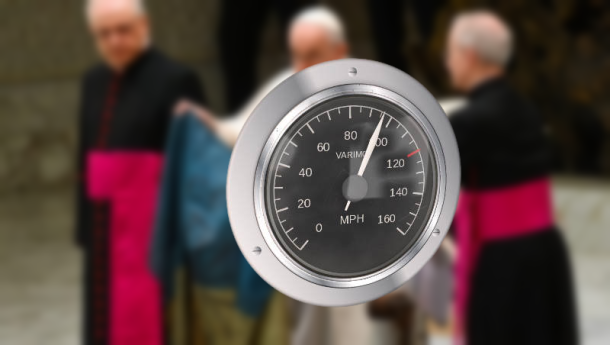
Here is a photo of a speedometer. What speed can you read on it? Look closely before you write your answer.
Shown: 95 mph
